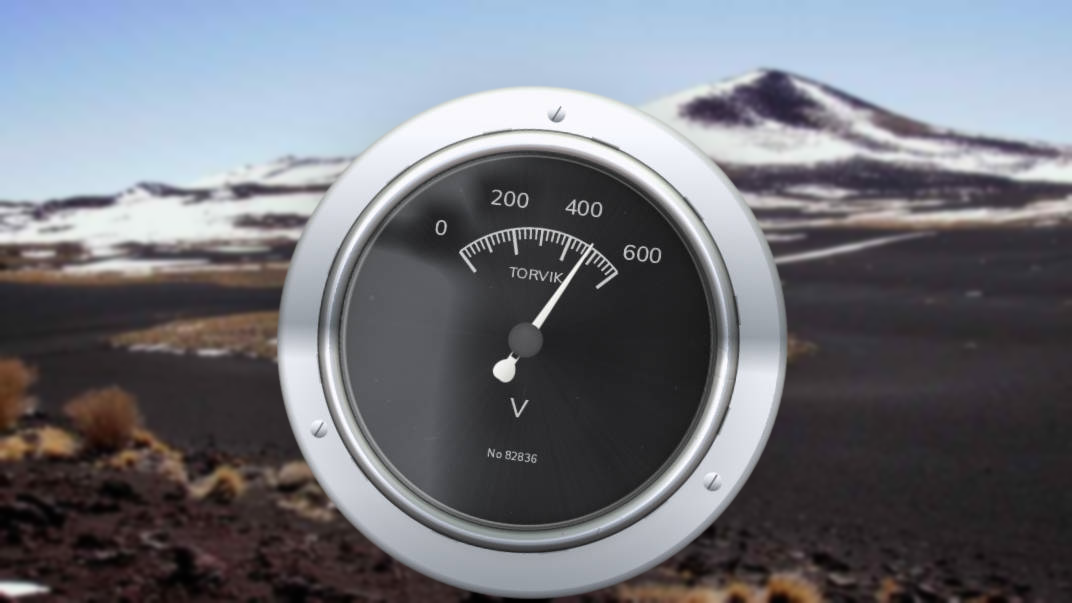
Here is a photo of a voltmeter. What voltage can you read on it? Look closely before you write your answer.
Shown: 480 V
